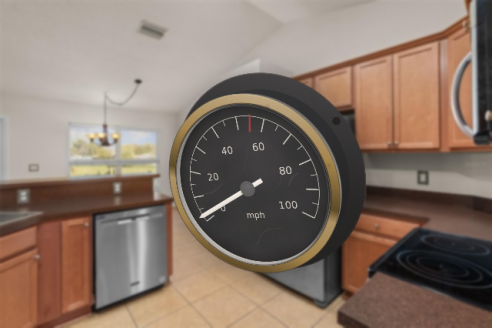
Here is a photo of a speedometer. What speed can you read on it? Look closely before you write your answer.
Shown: 2.5 mph
